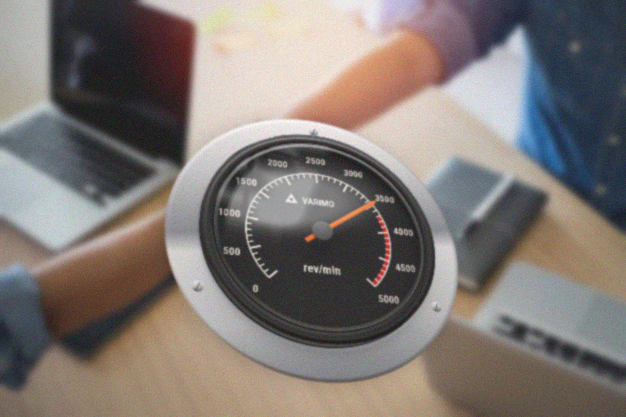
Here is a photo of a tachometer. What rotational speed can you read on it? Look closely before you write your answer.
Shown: 3500 rpm
